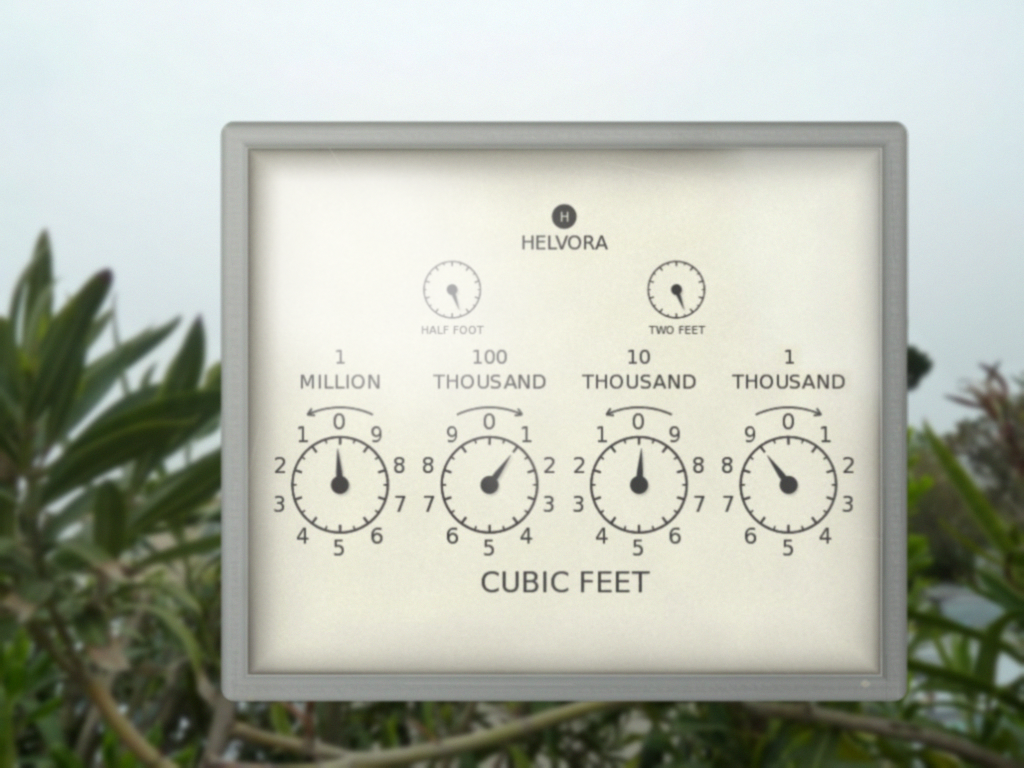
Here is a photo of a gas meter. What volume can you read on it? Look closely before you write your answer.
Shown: 9900 ft³
